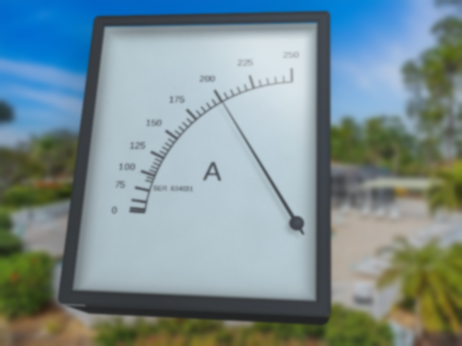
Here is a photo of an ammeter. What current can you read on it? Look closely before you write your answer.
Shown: 200 A
